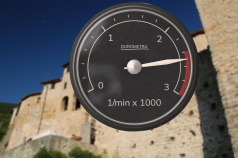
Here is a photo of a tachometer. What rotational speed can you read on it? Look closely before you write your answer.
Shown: 2500 rpm
